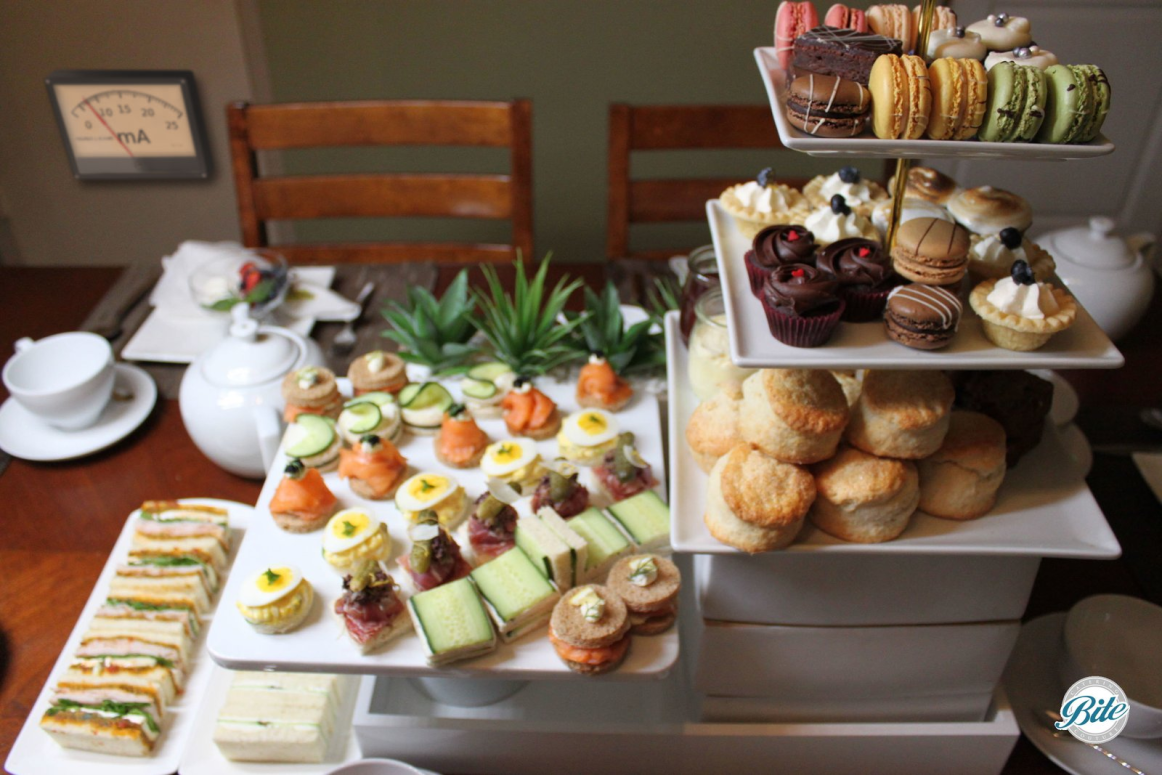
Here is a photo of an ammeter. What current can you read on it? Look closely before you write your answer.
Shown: 7.5 mA
